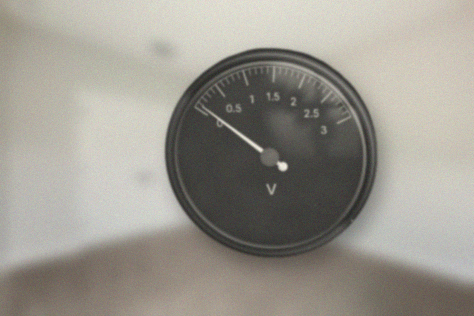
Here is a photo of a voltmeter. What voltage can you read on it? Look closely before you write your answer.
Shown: 0.1 V
